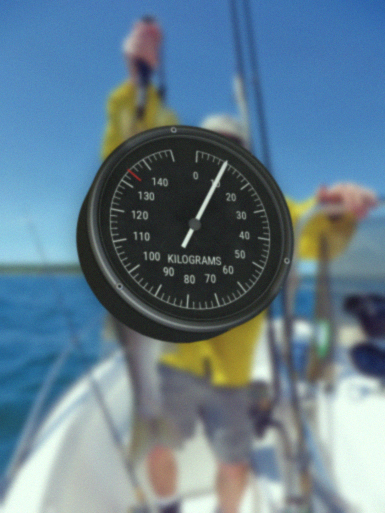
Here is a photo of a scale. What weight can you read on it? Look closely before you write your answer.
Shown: 10 kg
